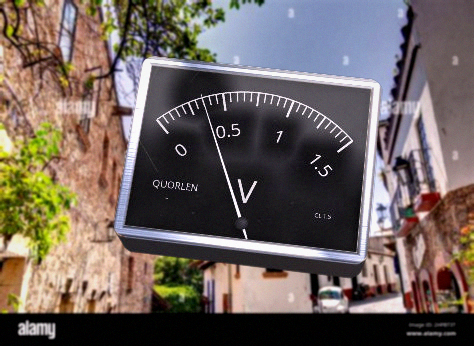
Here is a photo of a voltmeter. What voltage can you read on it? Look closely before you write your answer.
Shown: 0.35 V
